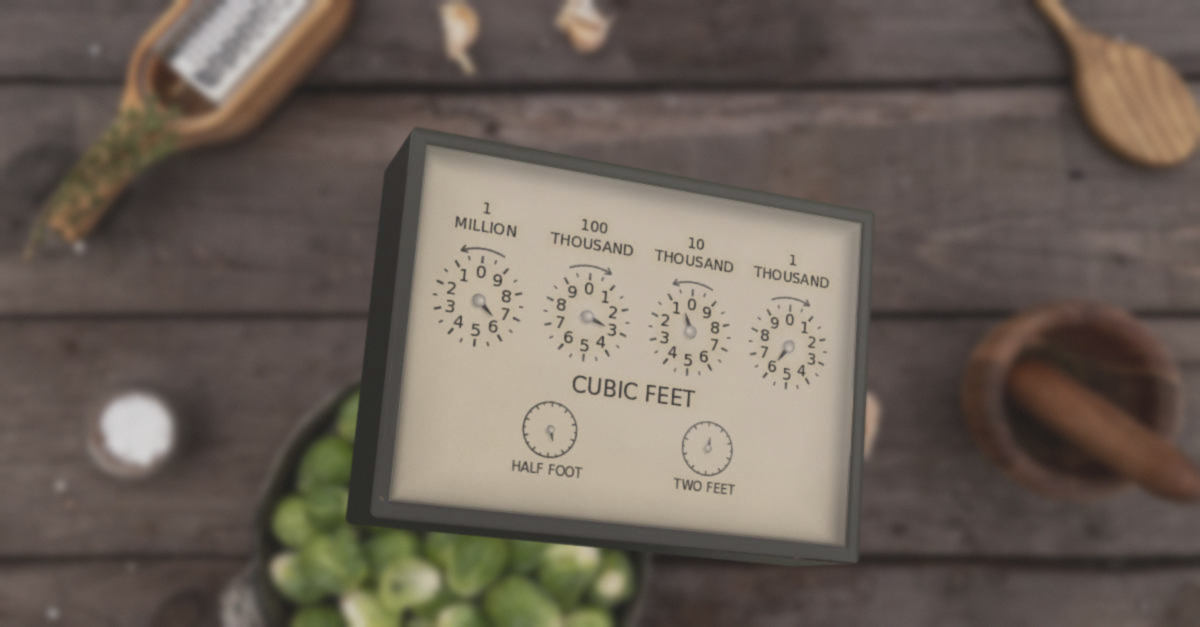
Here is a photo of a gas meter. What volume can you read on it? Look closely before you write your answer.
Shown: 630600 ft³
